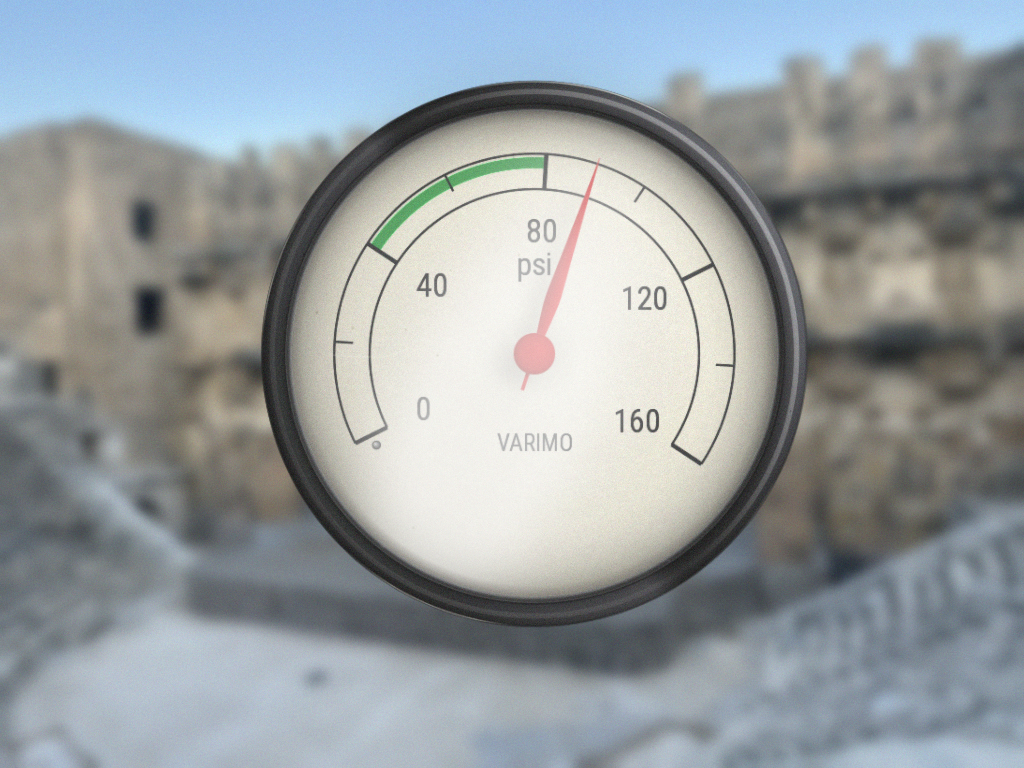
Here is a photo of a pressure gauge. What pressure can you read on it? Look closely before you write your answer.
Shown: 90 psi
